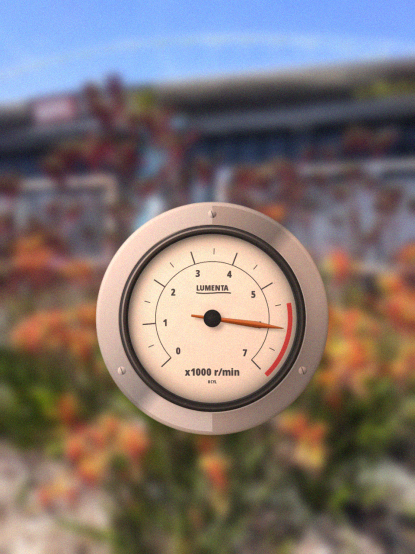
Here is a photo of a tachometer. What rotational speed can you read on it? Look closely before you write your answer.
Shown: 6000 rpm
